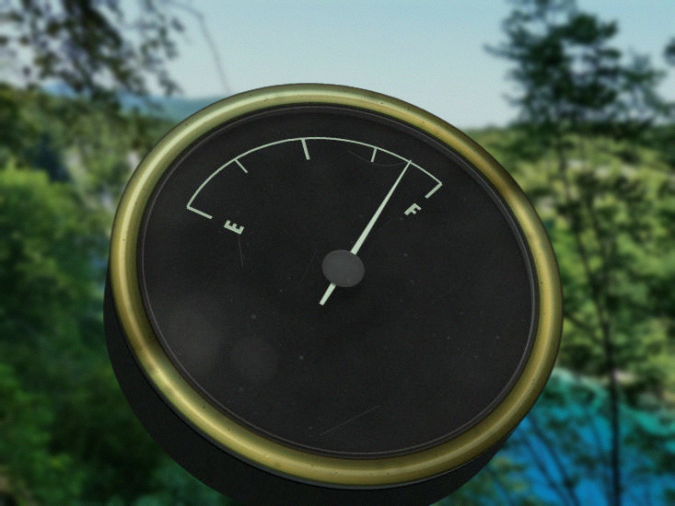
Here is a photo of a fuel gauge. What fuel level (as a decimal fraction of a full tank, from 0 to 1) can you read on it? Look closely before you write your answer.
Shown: 0.875
